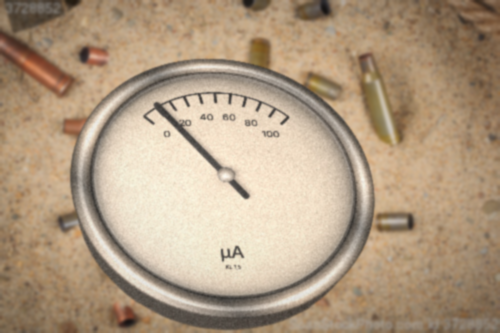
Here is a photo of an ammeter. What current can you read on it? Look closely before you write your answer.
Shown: 10 µA
